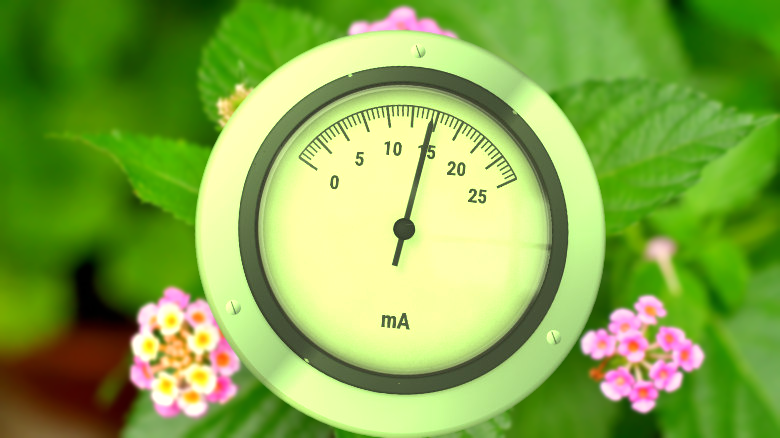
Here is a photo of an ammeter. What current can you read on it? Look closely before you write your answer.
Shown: 14.5 mA
